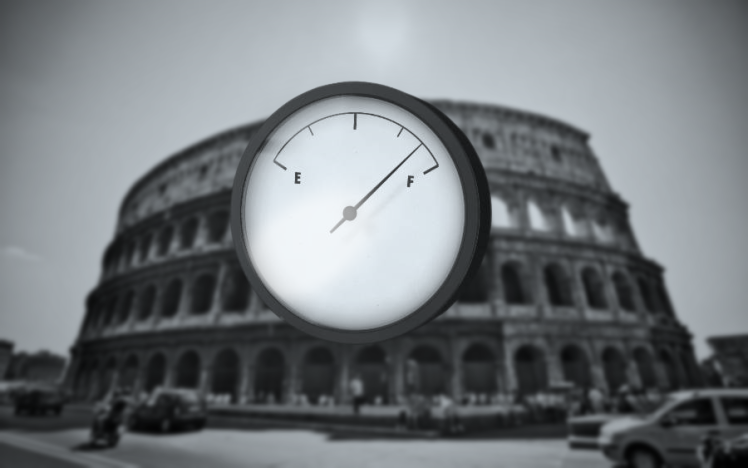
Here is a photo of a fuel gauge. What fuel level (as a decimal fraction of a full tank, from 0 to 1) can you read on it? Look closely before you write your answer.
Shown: 0.875
